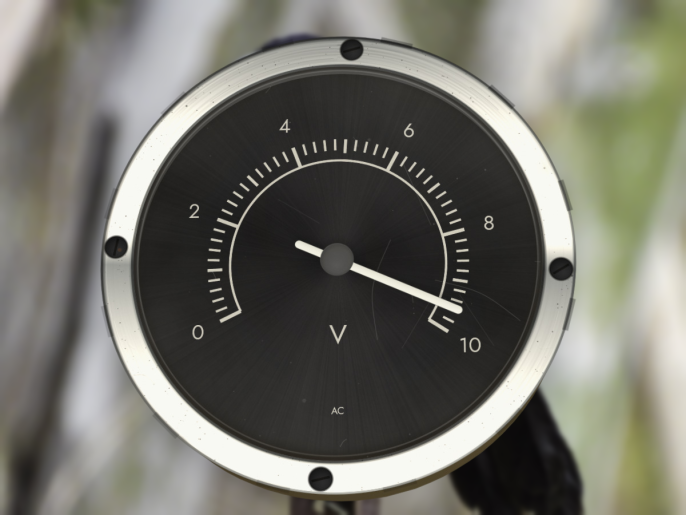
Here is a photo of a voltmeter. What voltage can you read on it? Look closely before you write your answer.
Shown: 9.6 V
